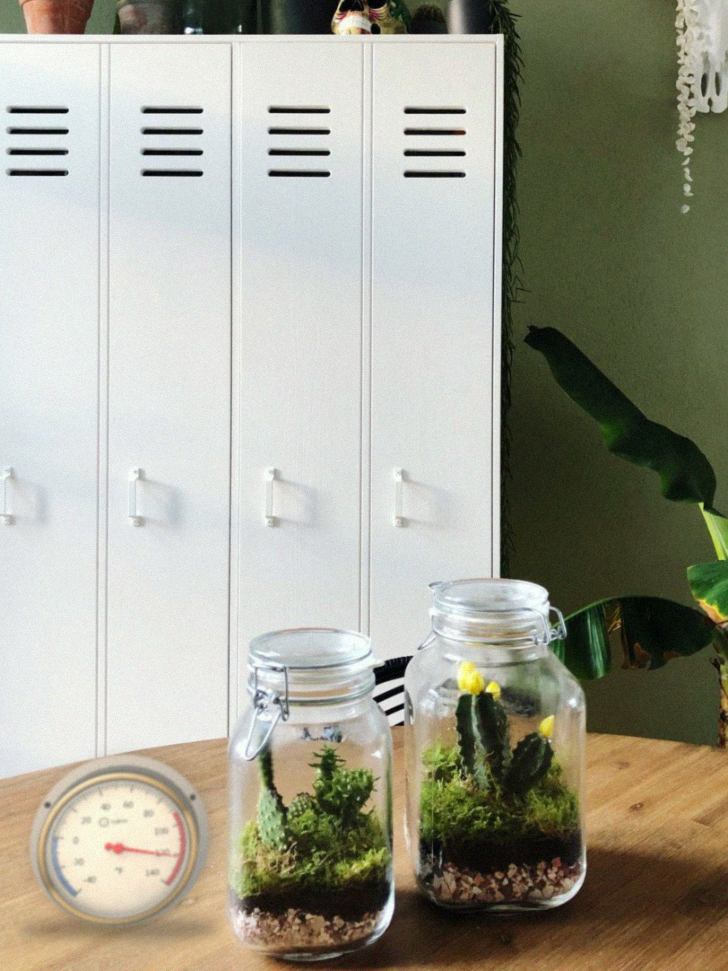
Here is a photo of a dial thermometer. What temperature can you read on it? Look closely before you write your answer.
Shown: 120 °F
